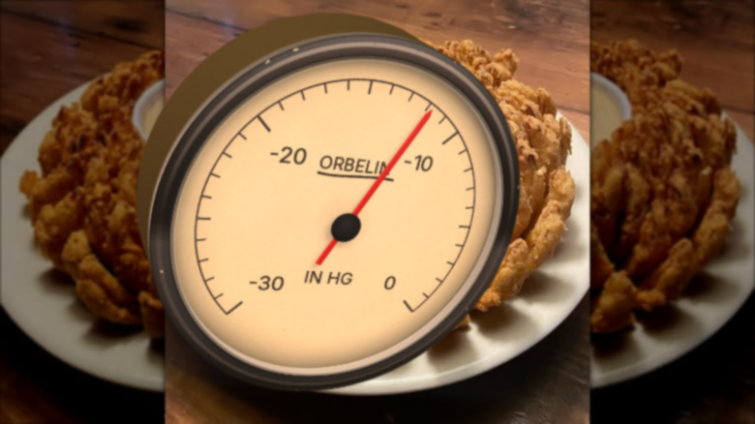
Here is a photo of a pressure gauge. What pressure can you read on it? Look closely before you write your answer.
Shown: -12 inHg
